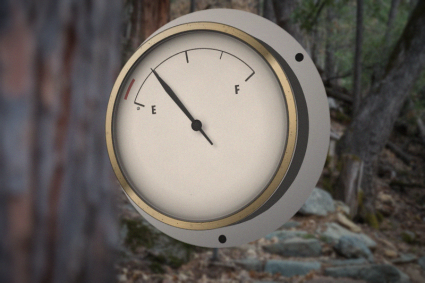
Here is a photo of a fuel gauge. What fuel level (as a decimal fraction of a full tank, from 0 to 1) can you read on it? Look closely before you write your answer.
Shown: 0.25
